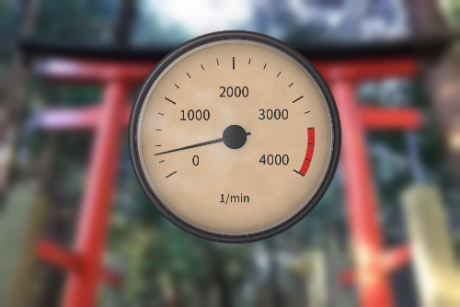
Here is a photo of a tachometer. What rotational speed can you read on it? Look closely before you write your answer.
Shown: 300 rpm
